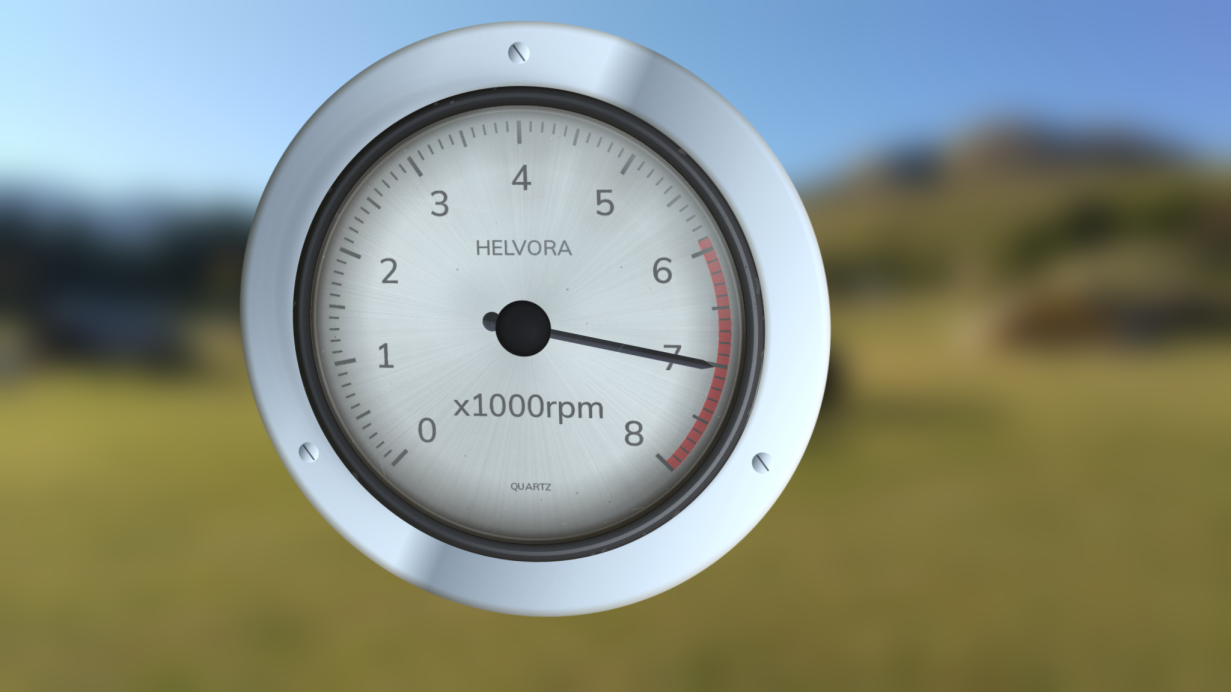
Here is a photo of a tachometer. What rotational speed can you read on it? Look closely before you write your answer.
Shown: 7000 rpm
